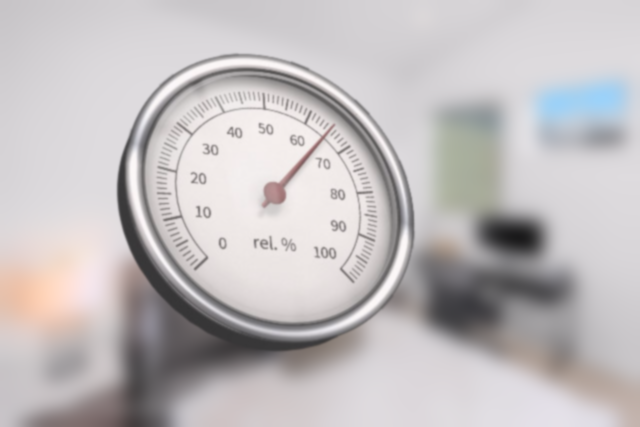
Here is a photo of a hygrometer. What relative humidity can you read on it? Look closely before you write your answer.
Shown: 65 %
